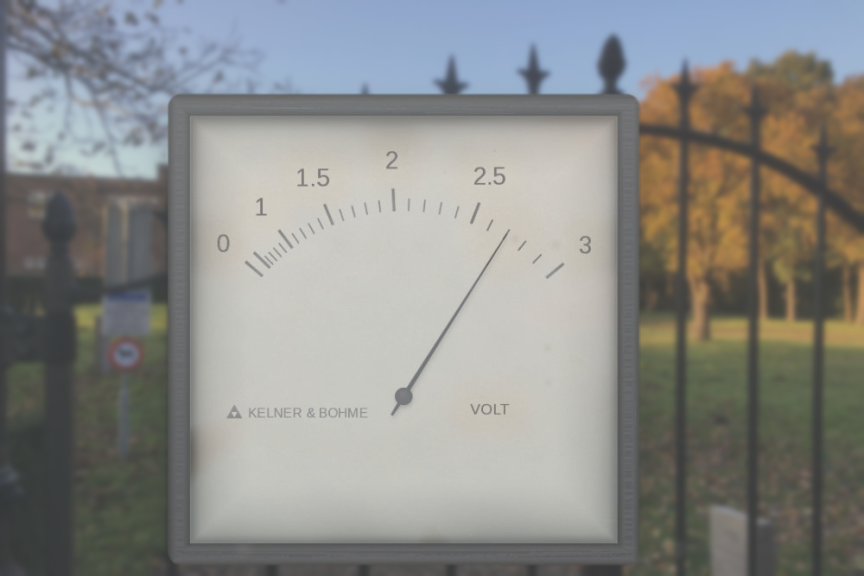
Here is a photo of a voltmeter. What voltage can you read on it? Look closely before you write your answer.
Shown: 2.7 V
